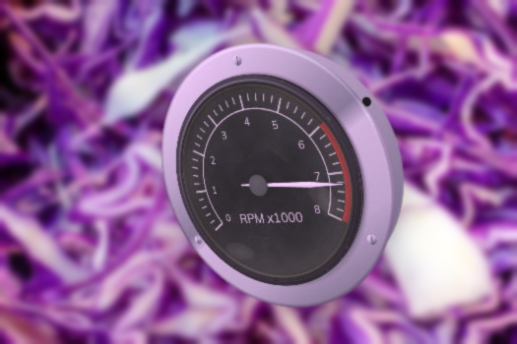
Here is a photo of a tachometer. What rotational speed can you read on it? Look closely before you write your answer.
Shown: 7200 rpm
